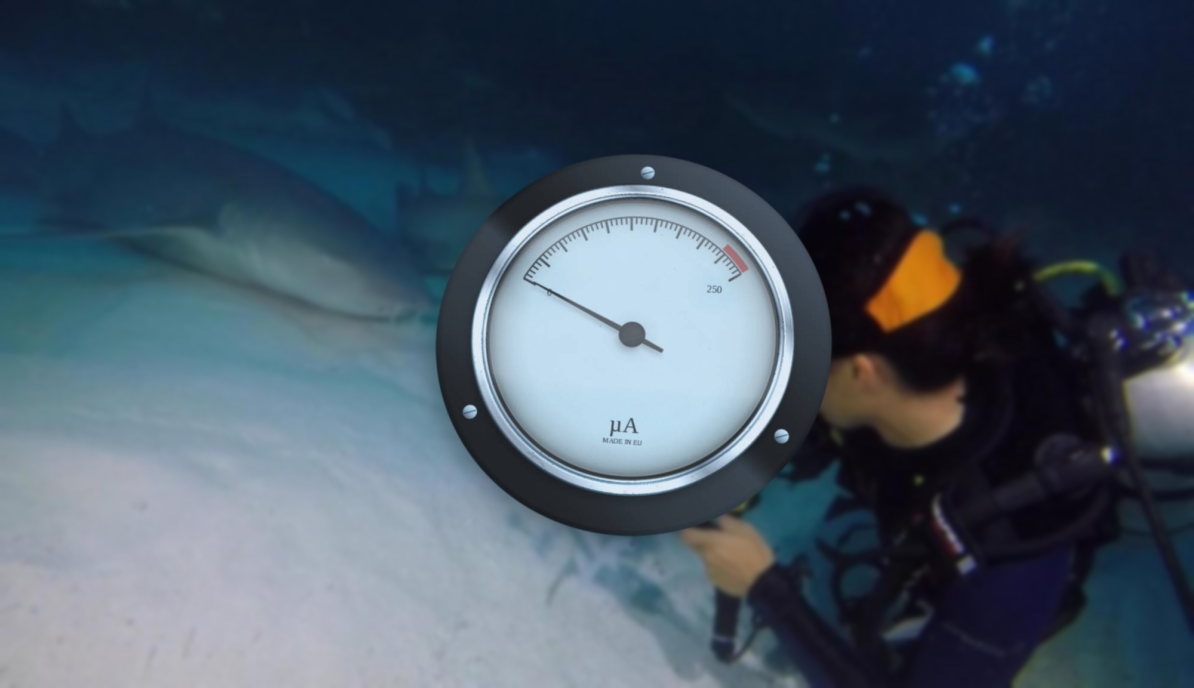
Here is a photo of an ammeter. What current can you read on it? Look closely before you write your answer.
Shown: 0 µA
